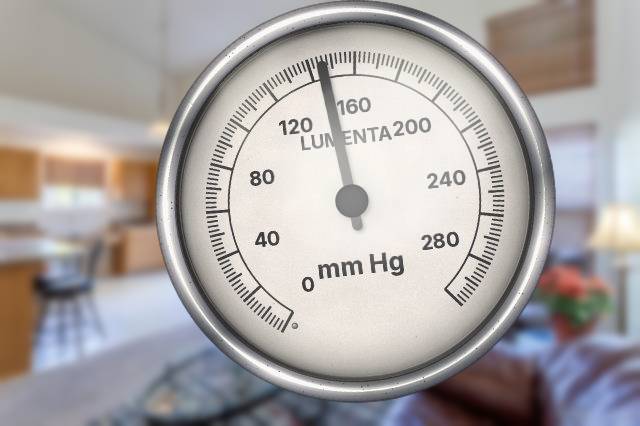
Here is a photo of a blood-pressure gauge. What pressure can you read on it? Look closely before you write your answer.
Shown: 146 mmHg
